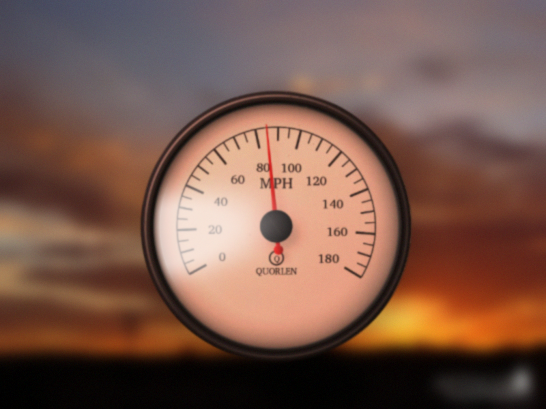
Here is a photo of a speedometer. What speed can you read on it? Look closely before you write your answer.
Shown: 85 mph
